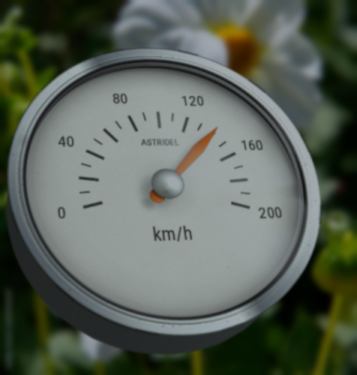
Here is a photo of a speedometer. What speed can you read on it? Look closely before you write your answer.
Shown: 140 km/h
